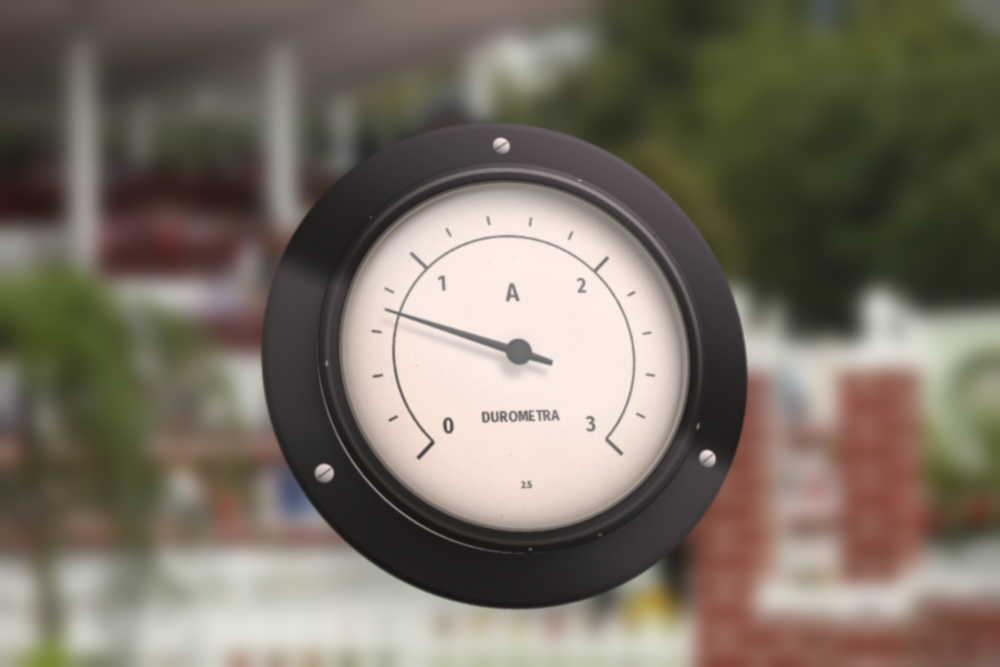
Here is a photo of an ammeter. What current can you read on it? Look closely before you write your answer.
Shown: 0.7 A
